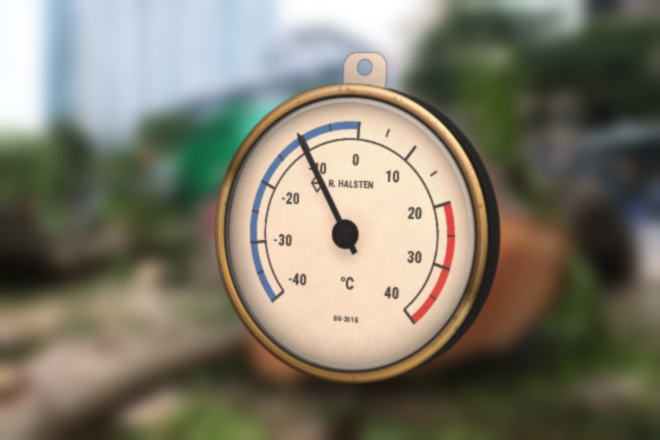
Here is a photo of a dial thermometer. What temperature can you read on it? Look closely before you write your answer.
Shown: -10 °C
